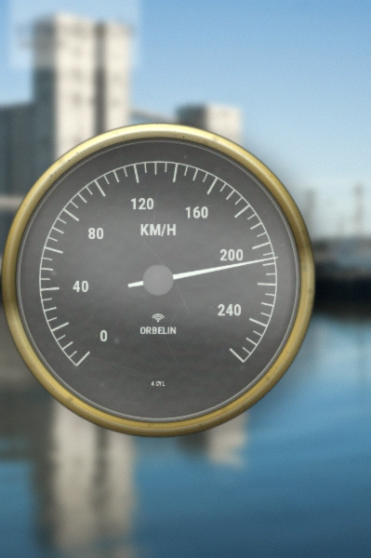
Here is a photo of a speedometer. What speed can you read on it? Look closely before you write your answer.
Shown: 207.5 km/h
